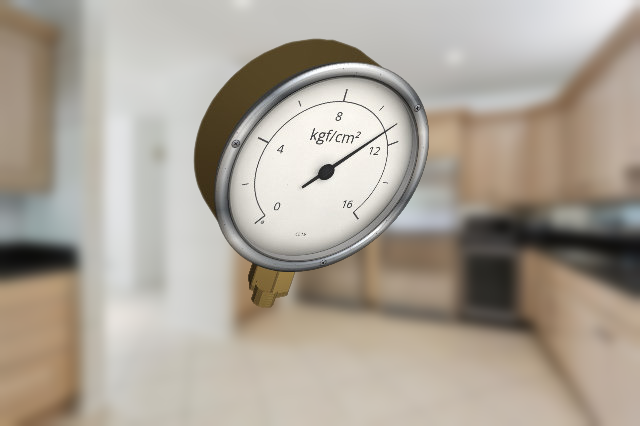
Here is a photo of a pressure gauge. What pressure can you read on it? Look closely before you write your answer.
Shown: 11 kg/cm²
